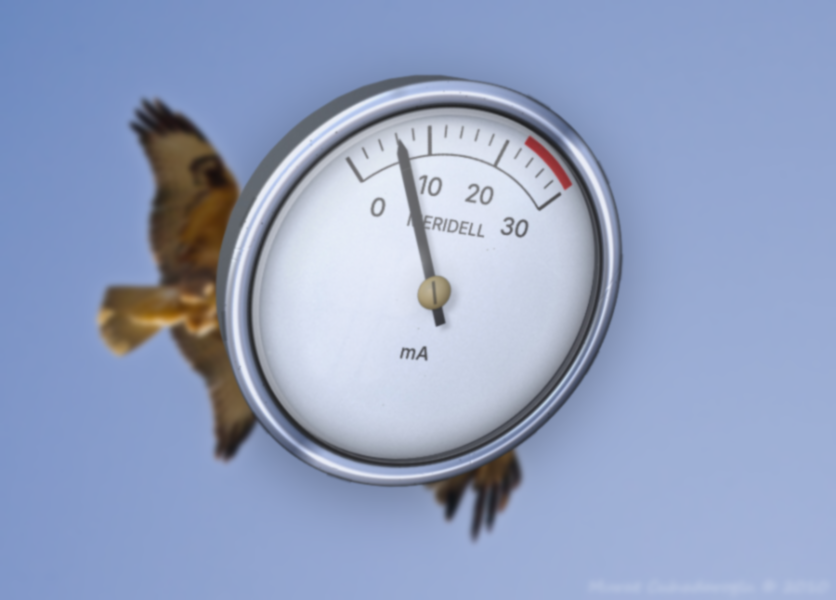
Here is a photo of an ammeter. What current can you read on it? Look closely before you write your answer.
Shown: 6 mA
